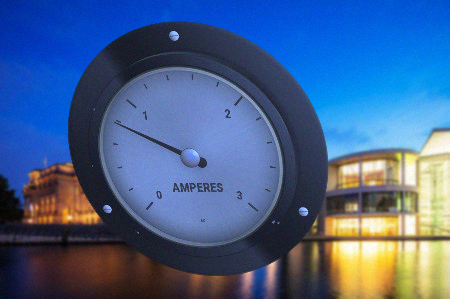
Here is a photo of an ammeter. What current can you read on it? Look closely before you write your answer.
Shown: 0.8 A
